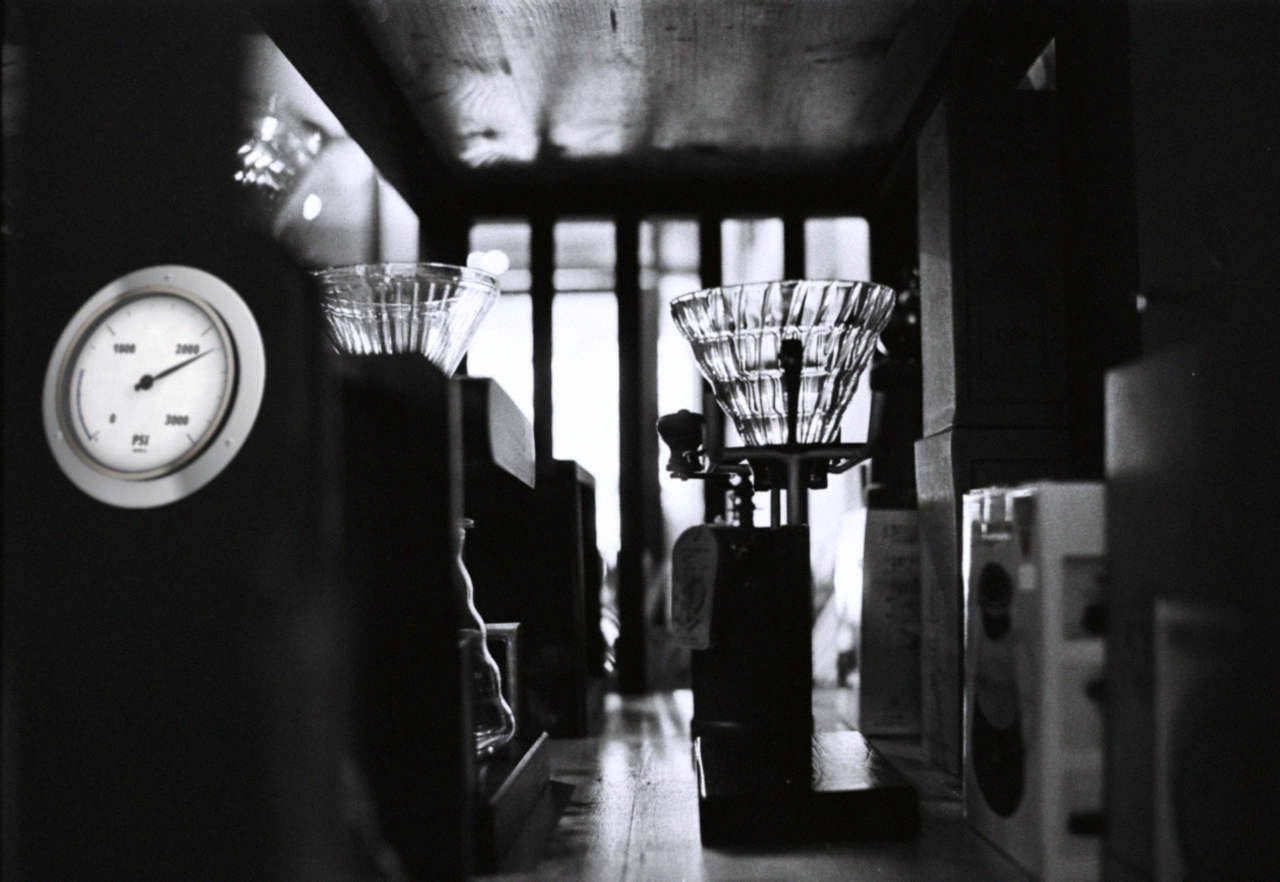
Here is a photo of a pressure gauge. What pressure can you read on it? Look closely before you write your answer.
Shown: 2200 psi
